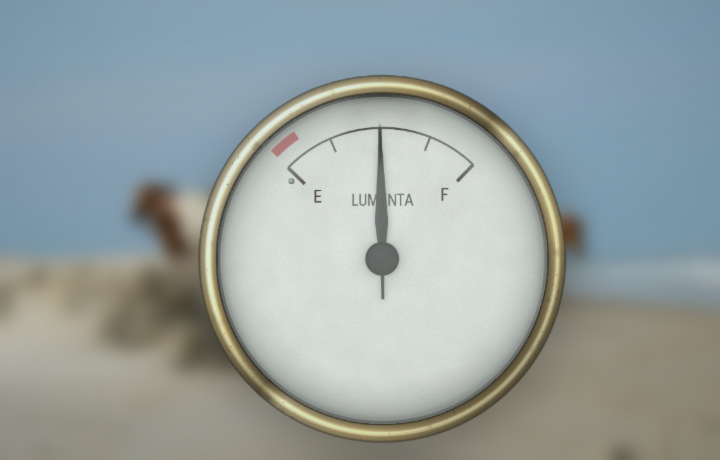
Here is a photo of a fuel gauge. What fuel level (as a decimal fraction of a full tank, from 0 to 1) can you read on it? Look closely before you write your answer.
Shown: 0.5
